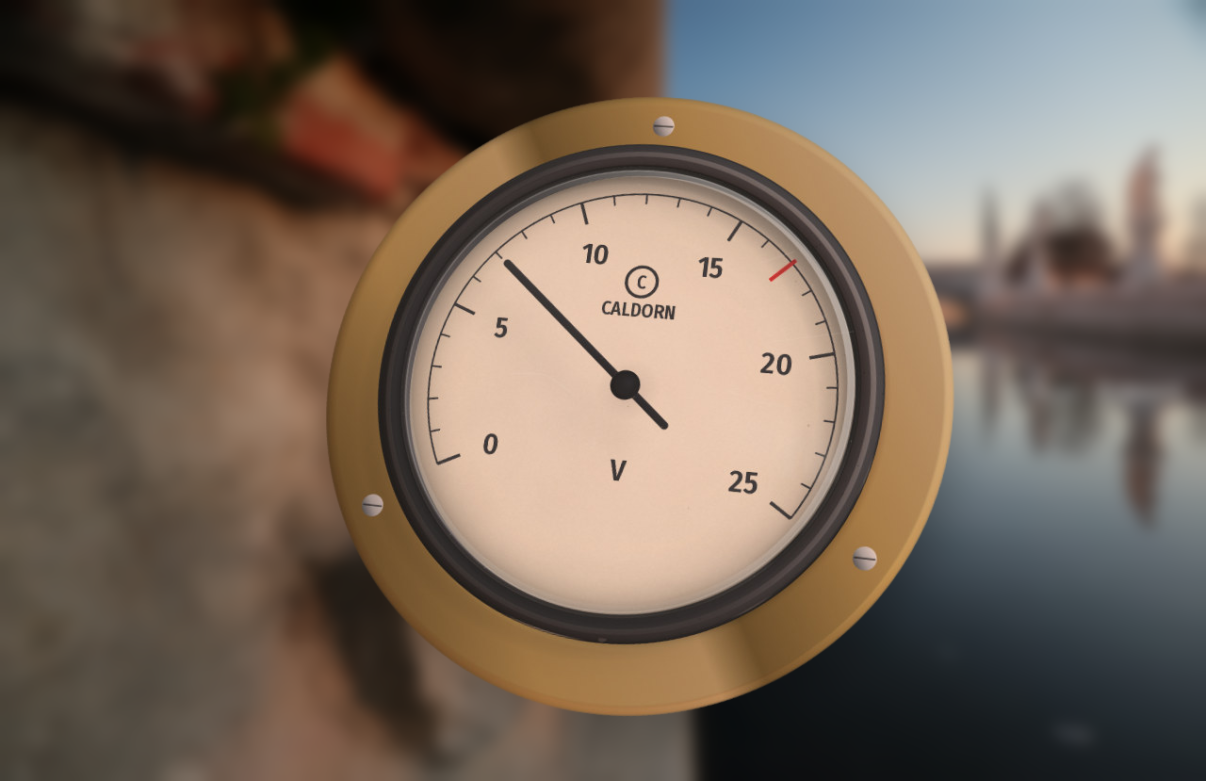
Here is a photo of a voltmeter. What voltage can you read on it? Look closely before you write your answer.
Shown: 7 V
